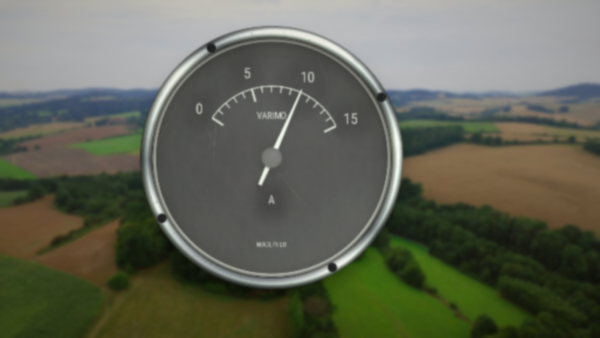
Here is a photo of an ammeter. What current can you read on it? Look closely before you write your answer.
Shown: 10 A
